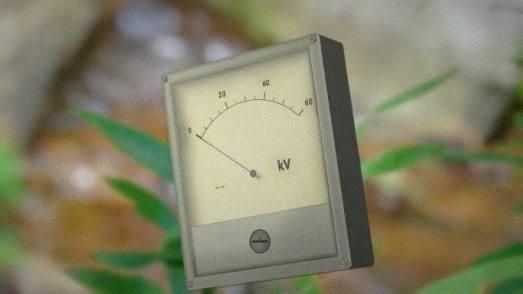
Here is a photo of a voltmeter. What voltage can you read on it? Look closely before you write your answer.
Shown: 0 kV
